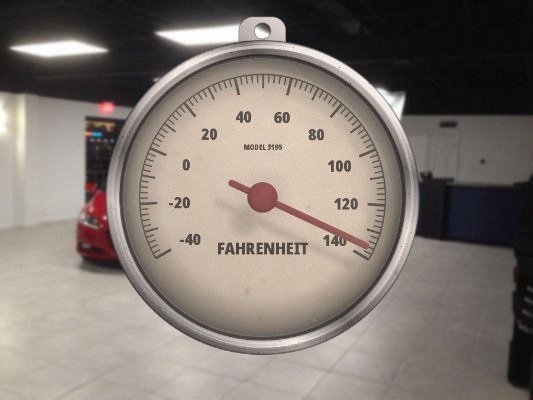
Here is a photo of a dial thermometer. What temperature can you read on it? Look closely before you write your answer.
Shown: 136 °F
